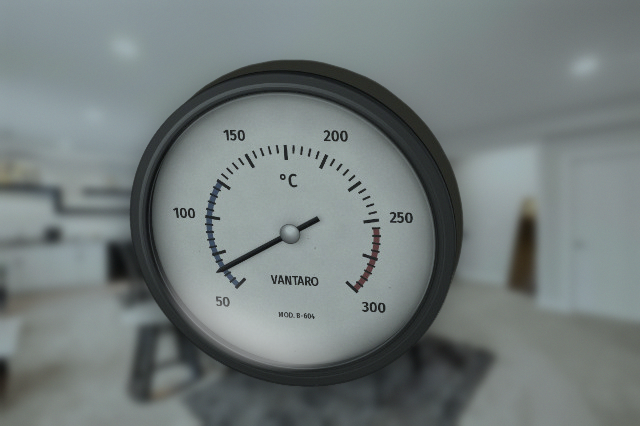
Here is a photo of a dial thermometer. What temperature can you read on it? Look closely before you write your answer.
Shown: 65 °C
